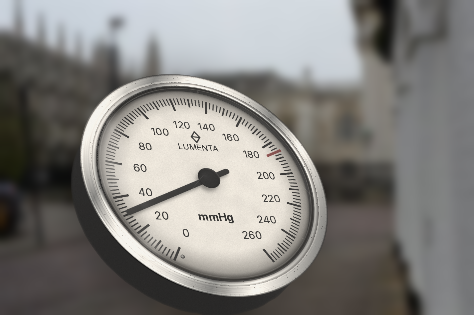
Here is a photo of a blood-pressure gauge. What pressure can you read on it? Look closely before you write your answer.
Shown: 30 mmHg
